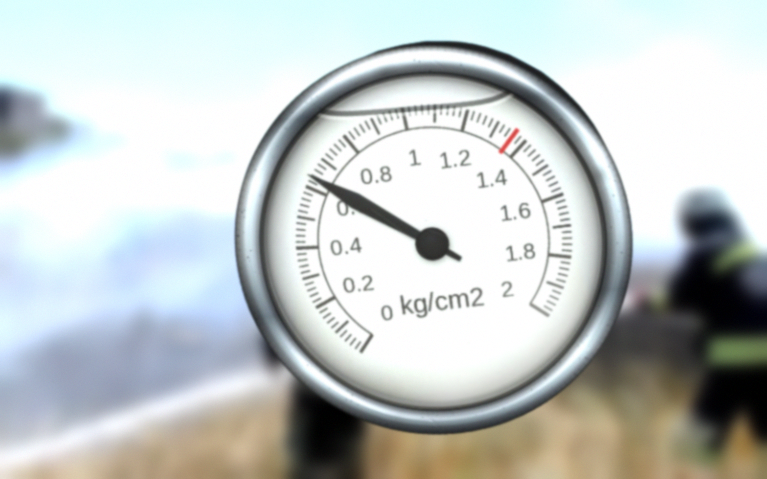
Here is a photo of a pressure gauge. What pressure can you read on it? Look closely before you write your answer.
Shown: 0.64 kg/cm²
